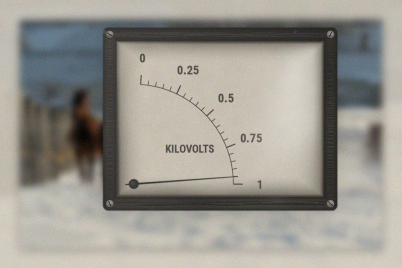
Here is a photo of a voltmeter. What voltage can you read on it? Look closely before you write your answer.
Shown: 0.95 kV
